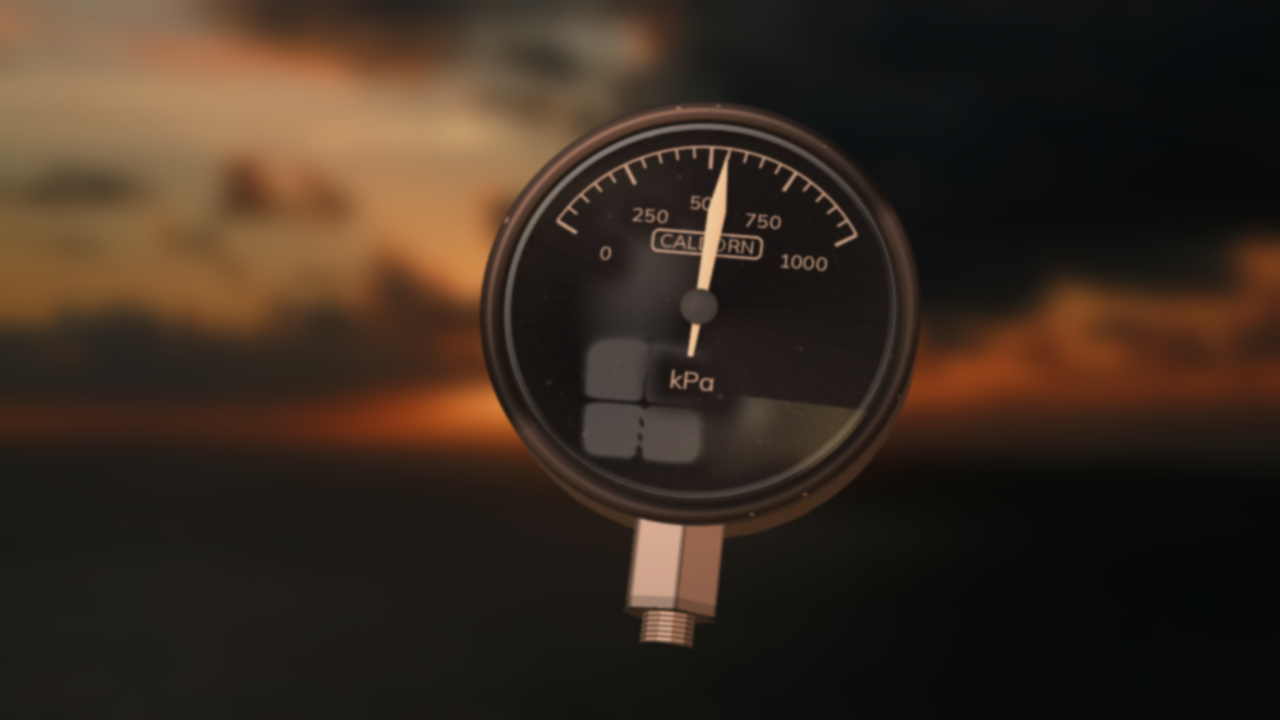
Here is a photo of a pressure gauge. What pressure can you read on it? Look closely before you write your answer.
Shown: 550 kPa
